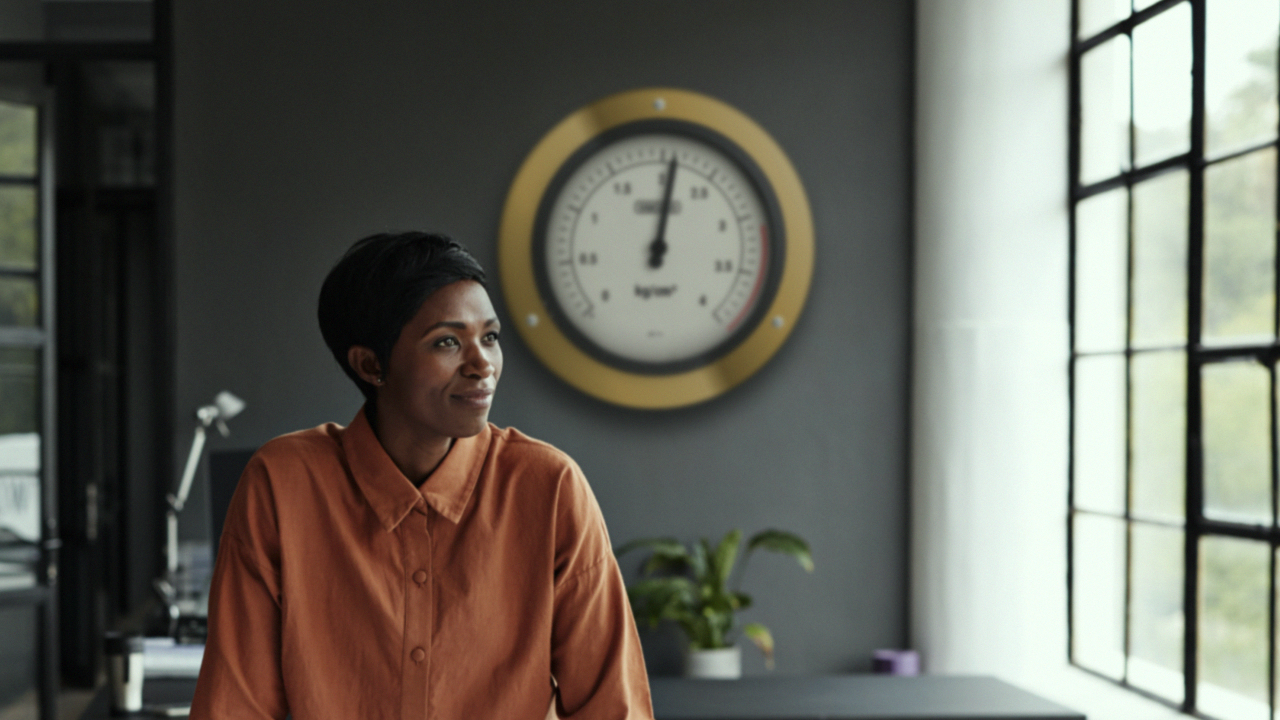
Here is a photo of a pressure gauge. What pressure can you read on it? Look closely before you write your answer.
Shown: 2.1 kg/cm²
